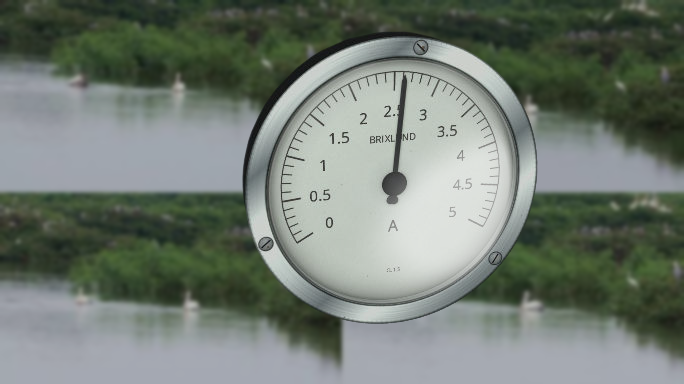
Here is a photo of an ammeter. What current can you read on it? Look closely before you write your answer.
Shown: 2.6 A
